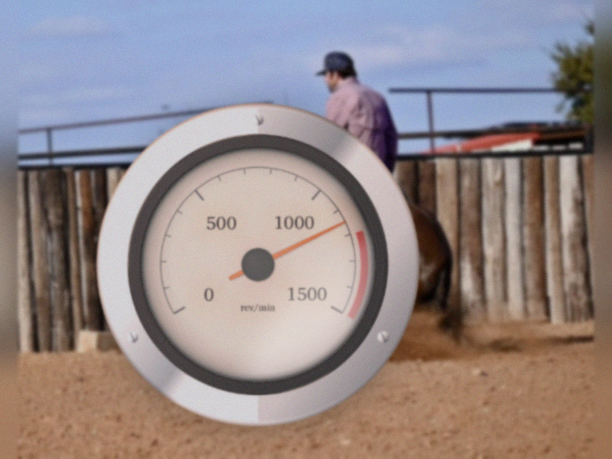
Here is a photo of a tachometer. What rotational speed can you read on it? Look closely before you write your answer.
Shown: 1150 rpm
